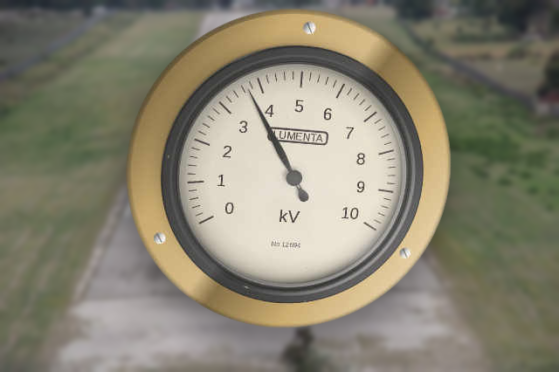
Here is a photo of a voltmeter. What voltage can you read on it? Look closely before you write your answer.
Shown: 3.7 kV
